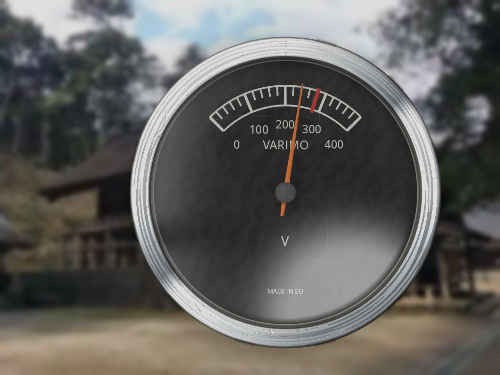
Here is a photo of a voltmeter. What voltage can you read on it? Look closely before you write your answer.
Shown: 240 V
